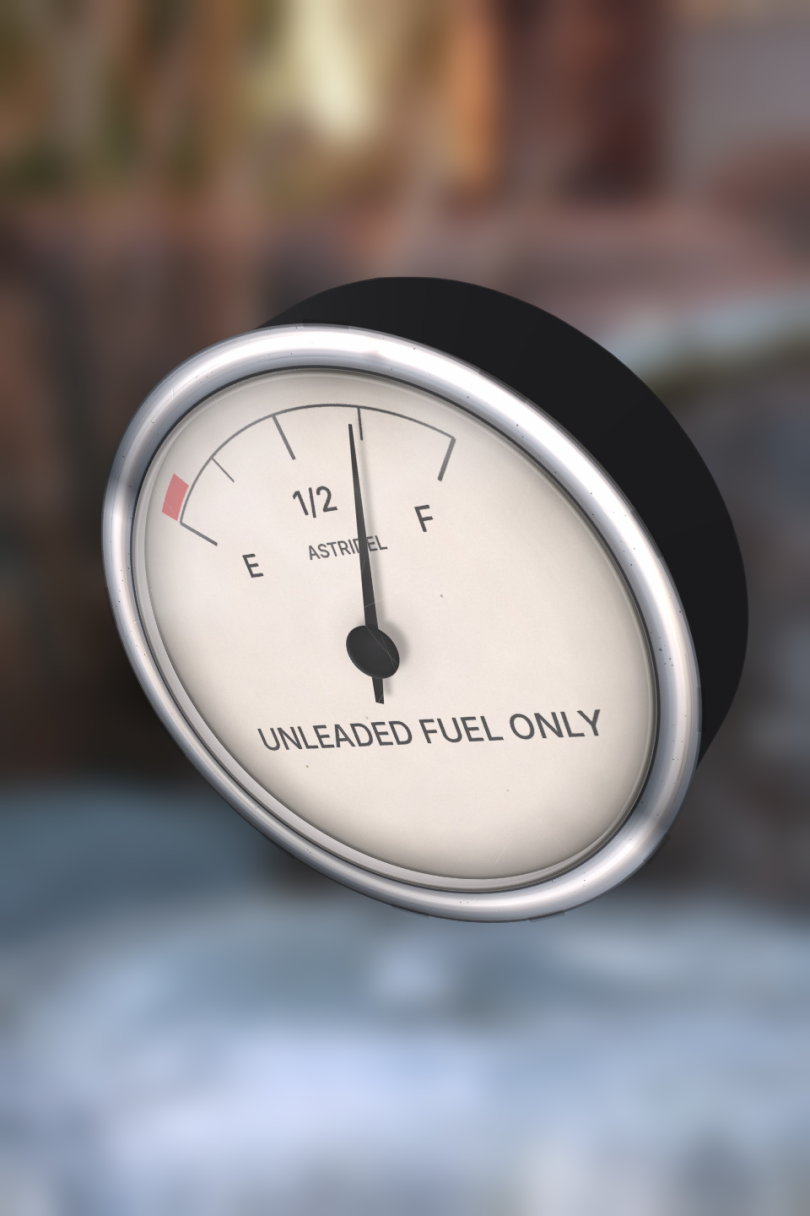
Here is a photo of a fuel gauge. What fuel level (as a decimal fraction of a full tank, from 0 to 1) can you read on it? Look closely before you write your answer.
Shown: 0.75
